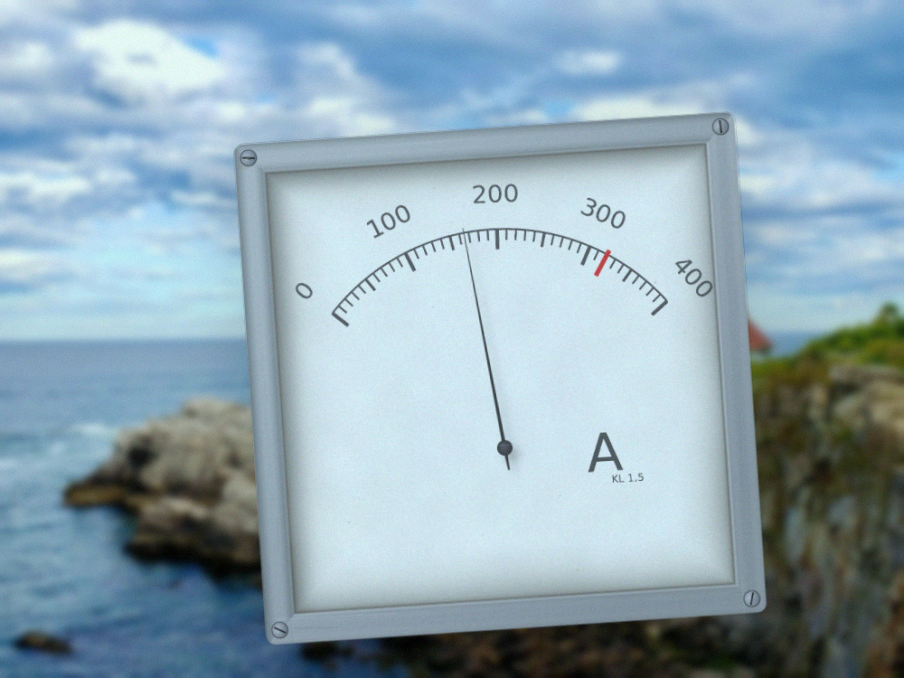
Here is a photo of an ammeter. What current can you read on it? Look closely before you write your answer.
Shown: 165 A
